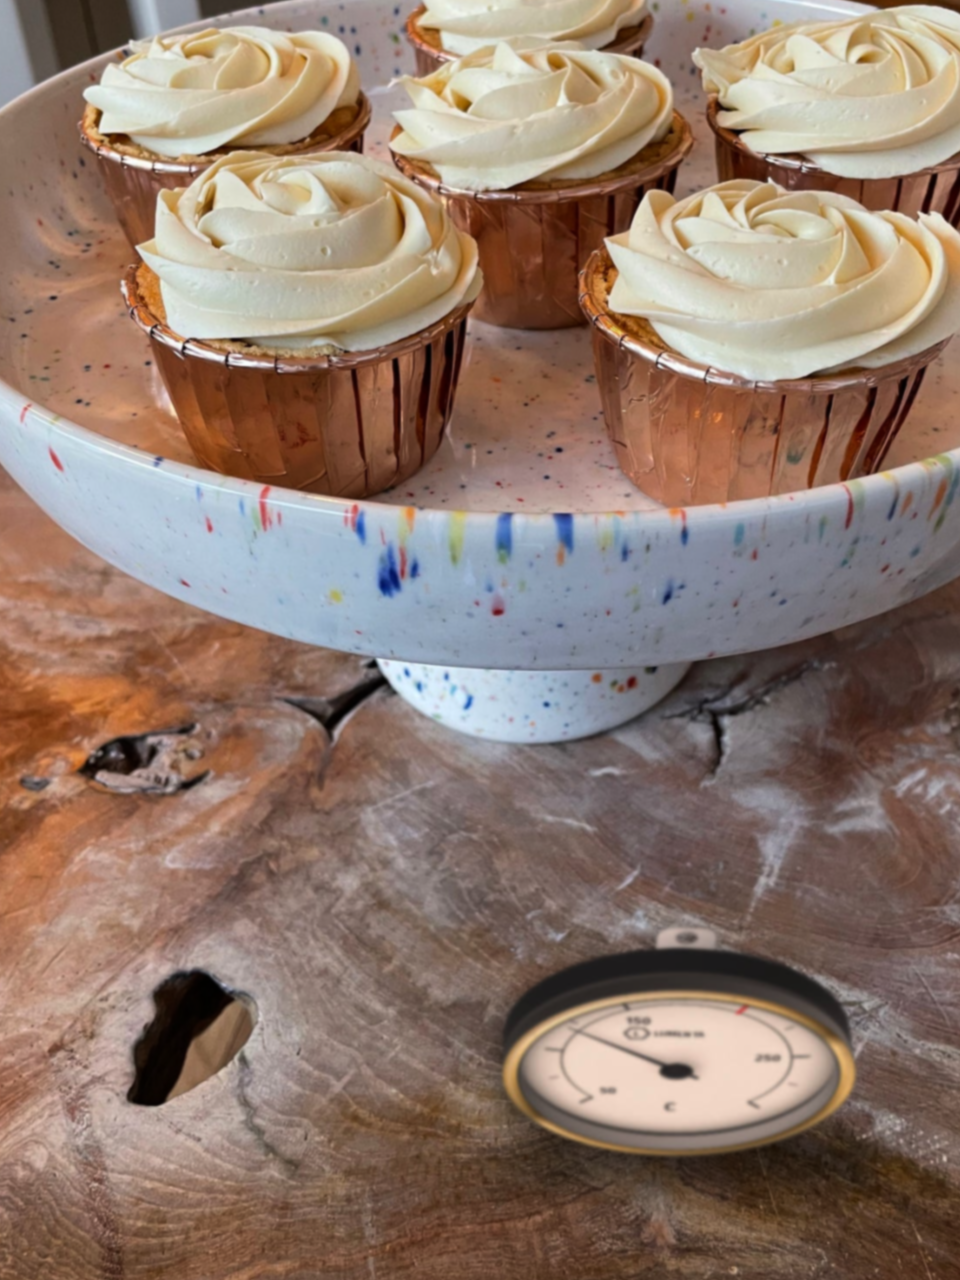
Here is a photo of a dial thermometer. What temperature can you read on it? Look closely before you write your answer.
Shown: 125 °C
